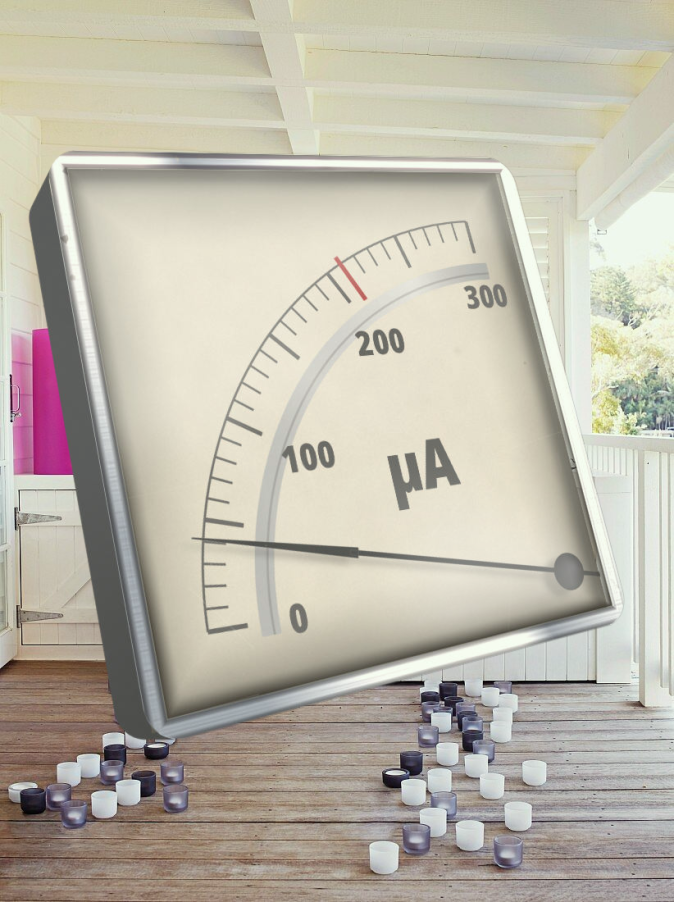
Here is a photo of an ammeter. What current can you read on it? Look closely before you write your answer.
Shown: 40 µA
